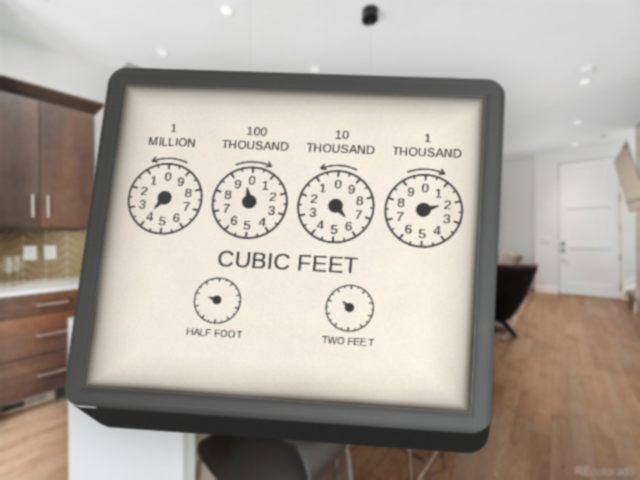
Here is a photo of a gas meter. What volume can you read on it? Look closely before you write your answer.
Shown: 396200 ft³
